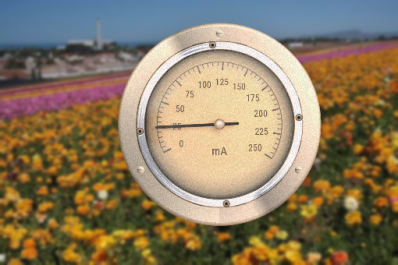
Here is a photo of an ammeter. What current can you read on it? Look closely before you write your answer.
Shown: 25 mA
